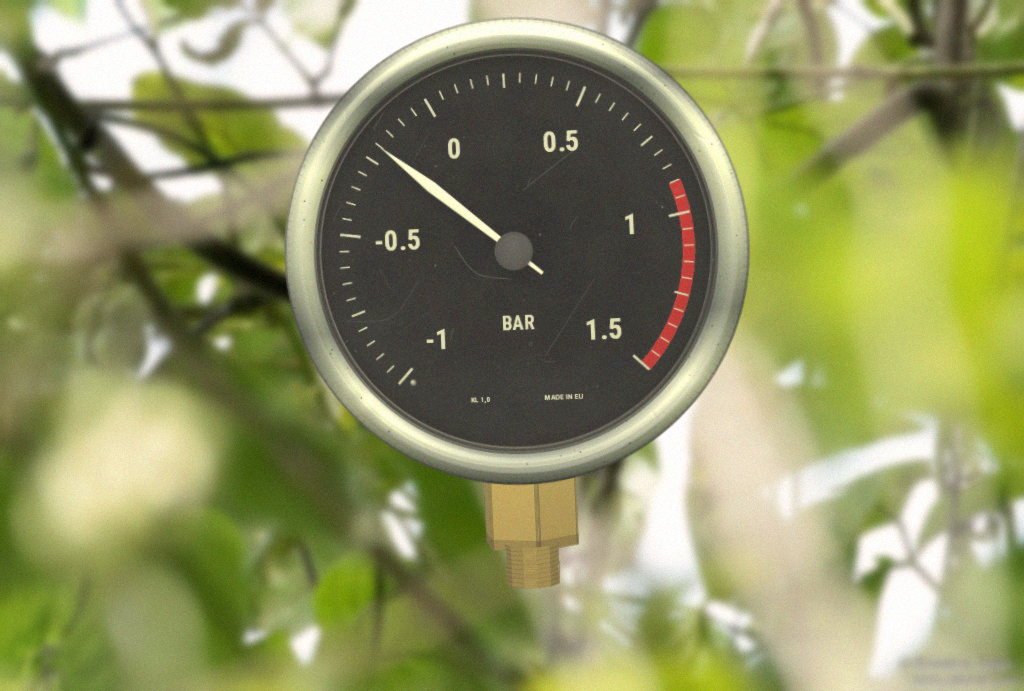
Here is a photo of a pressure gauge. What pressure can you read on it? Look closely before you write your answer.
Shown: -0.2 bar
